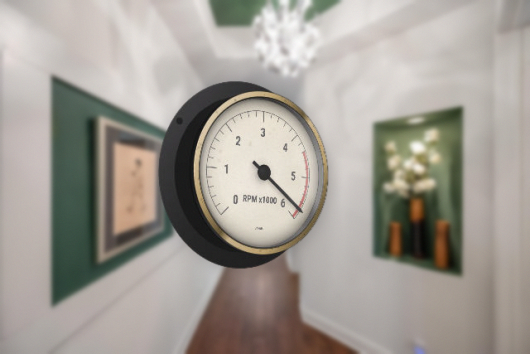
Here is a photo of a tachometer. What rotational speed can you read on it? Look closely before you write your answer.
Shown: 5800 rpm
